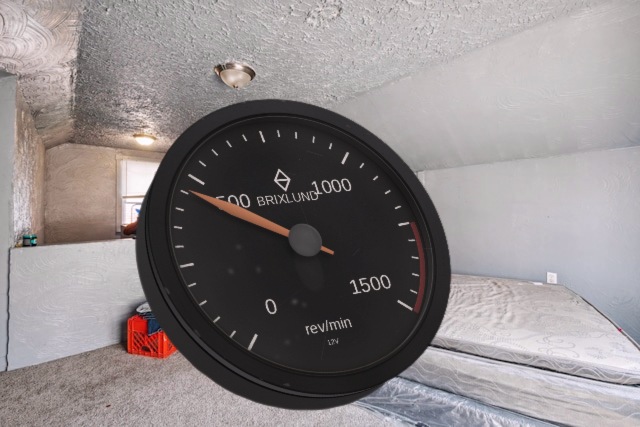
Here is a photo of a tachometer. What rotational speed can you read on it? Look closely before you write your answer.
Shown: 450 rpm
